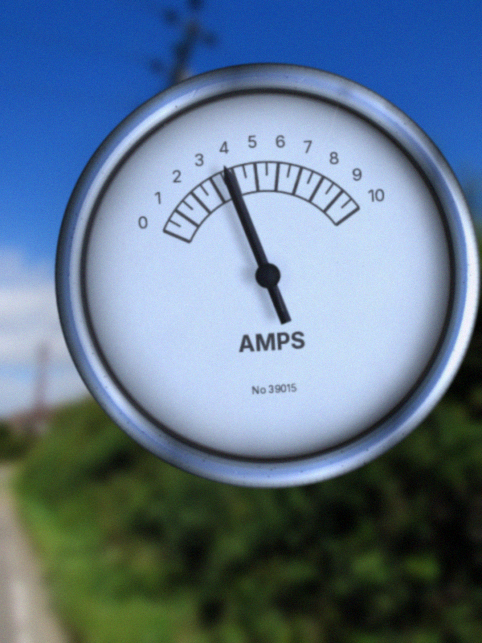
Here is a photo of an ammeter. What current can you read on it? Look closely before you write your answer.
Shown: 3.75 A
